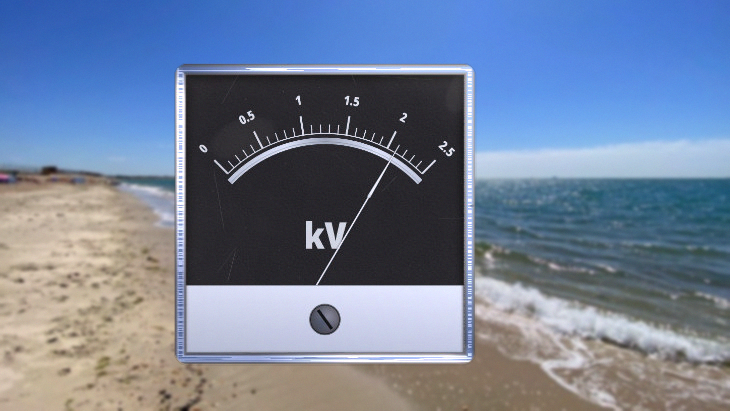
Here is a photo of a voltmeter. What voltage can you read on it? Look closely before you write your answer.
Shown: 2.1 kV
